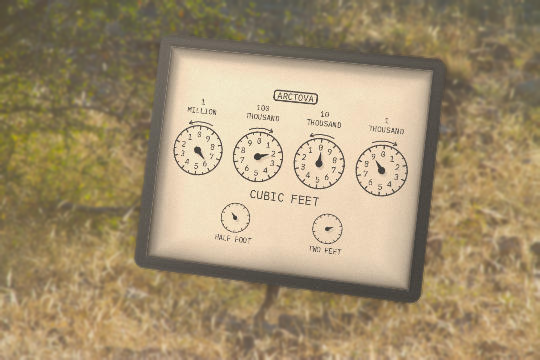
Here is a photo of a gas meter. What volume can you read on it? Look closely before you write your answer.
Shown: 619900 ft³
